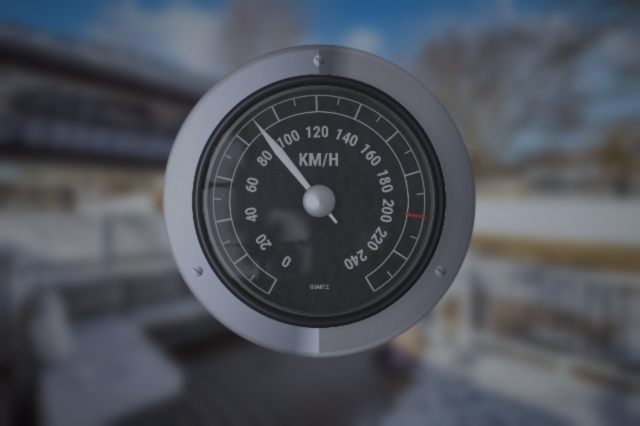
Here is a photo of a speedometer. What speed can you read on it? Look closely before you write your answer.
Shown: 90 km/h
